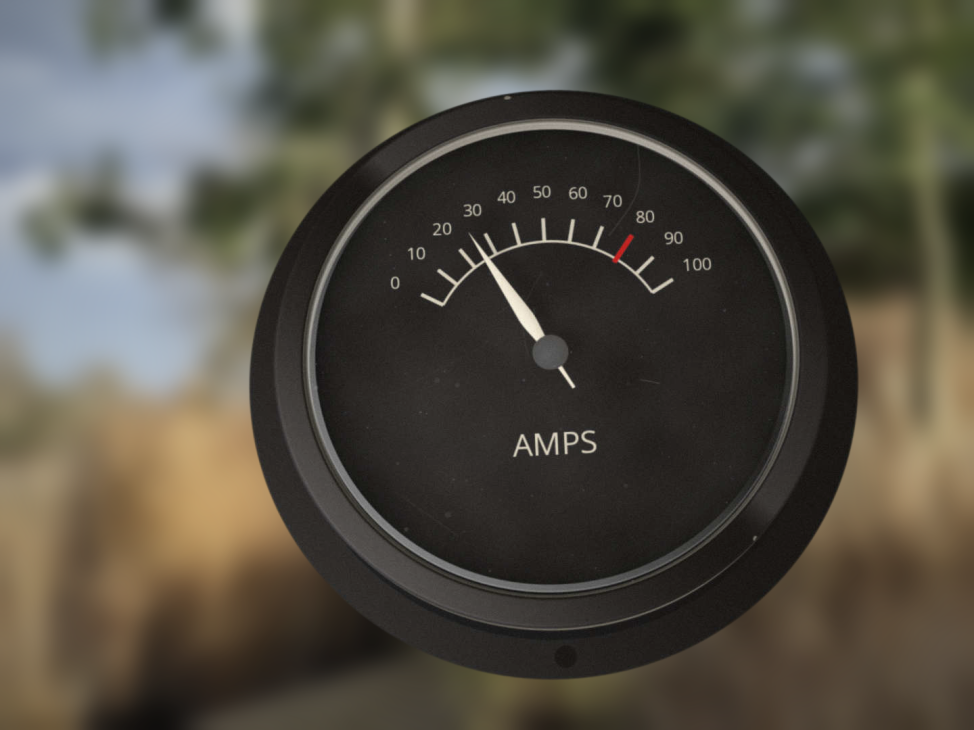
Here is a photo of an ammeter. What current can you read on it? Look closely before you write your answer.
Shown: 25 A
